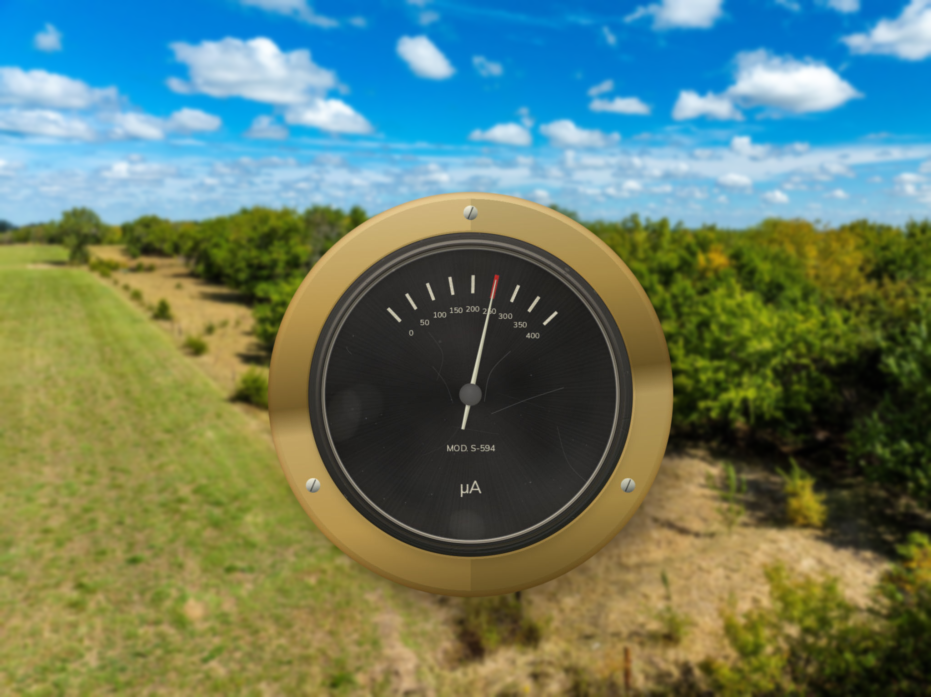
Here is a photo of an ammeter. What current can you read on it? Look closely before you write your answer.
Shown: 250 µA
